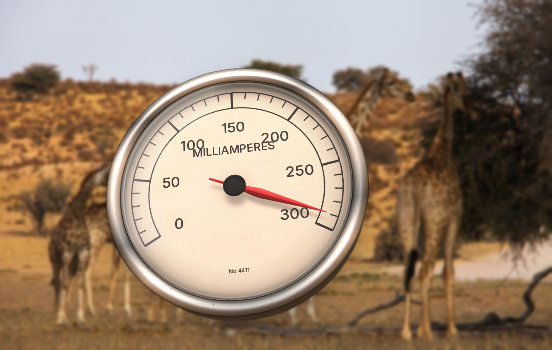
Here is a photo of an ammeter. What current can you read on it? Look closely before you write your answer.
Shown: 290 mA
